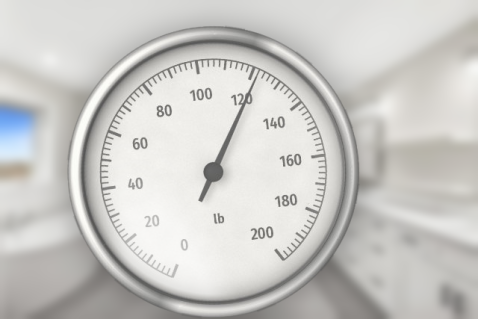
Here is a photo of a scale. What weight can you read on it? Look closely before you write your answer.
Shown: 122 lb
